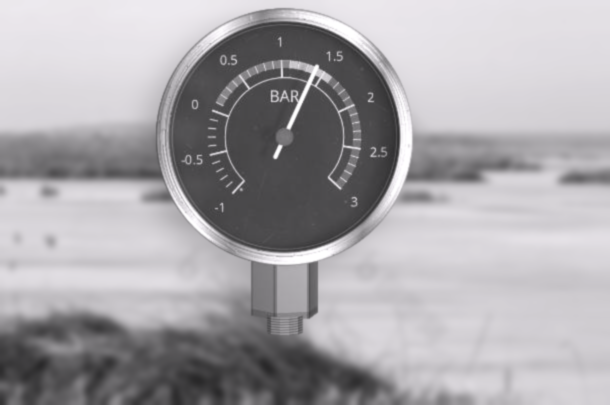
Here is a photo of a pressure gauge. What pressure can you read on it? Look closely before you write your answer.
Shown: 1.4 bar
